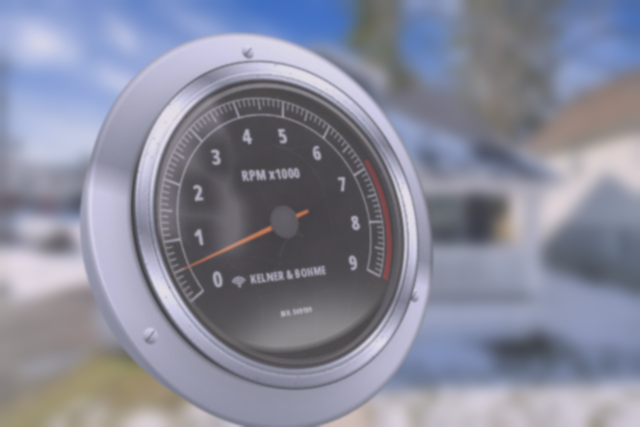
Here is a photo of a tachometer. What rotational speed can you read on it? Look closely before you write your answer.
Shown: 500 rpm
